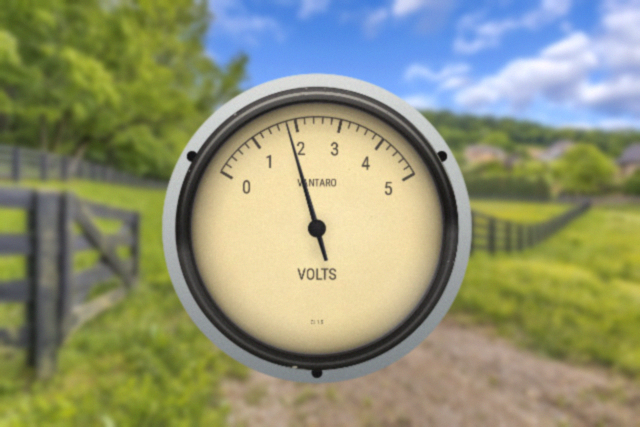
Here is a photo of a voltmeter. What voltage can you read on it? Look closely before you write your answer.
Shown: 1.8 V
